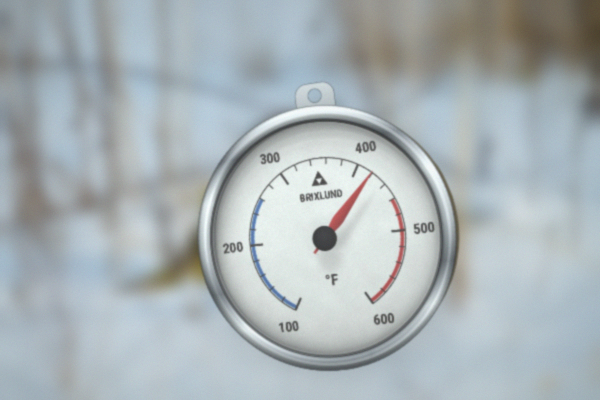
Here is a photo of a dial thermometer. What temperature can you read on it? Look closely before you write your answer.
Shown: 420 °F
